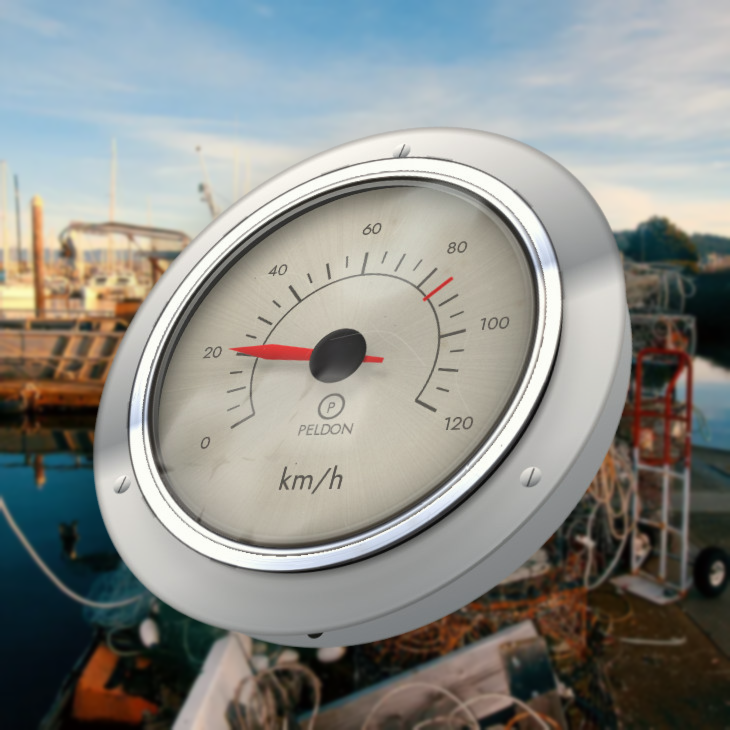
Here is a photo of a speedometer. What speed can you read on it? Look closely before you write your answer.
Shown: 20 km/h
